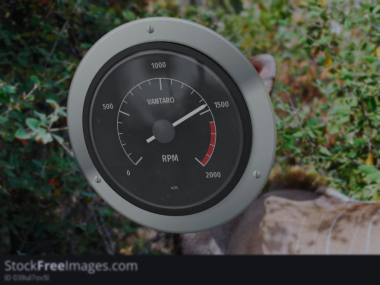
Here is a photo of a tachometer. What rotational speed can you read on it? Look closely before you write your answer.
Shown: 1450 rpm
